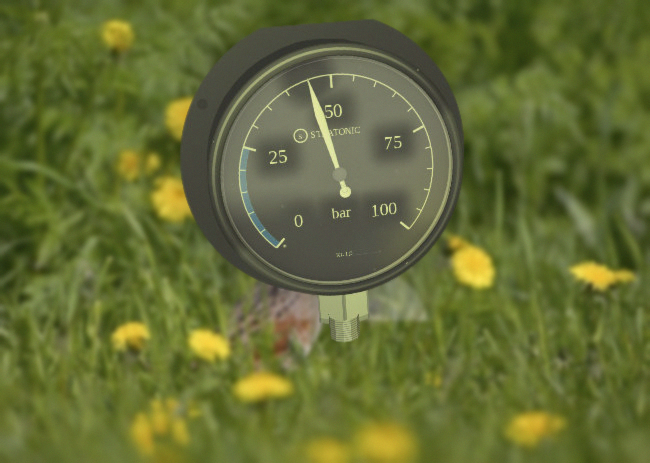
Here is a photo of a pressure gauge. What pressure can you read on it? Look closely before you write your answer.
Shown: 45 bar
